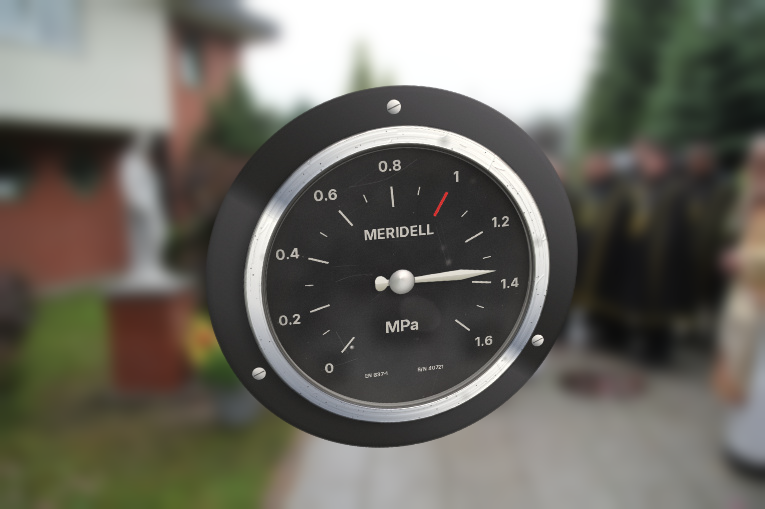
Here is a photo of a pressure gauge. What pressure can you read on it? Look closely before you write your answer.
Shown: 1.35 MPa
